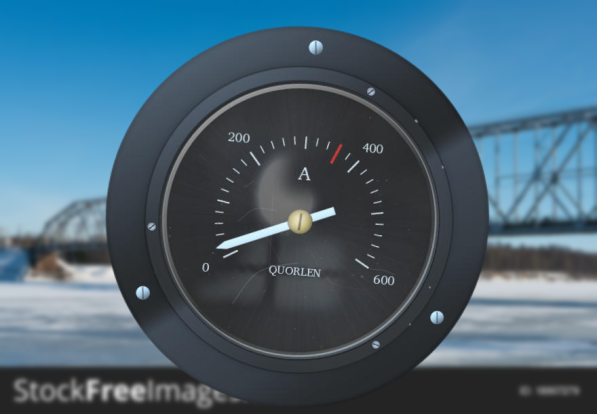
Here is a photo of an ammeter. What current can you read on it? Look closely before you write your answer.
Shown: 20 A
